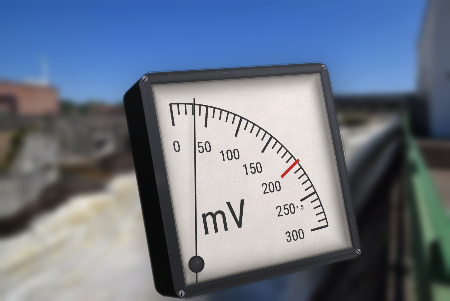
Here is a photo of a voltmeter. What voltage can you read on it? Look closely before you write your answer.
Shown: 30 mV
